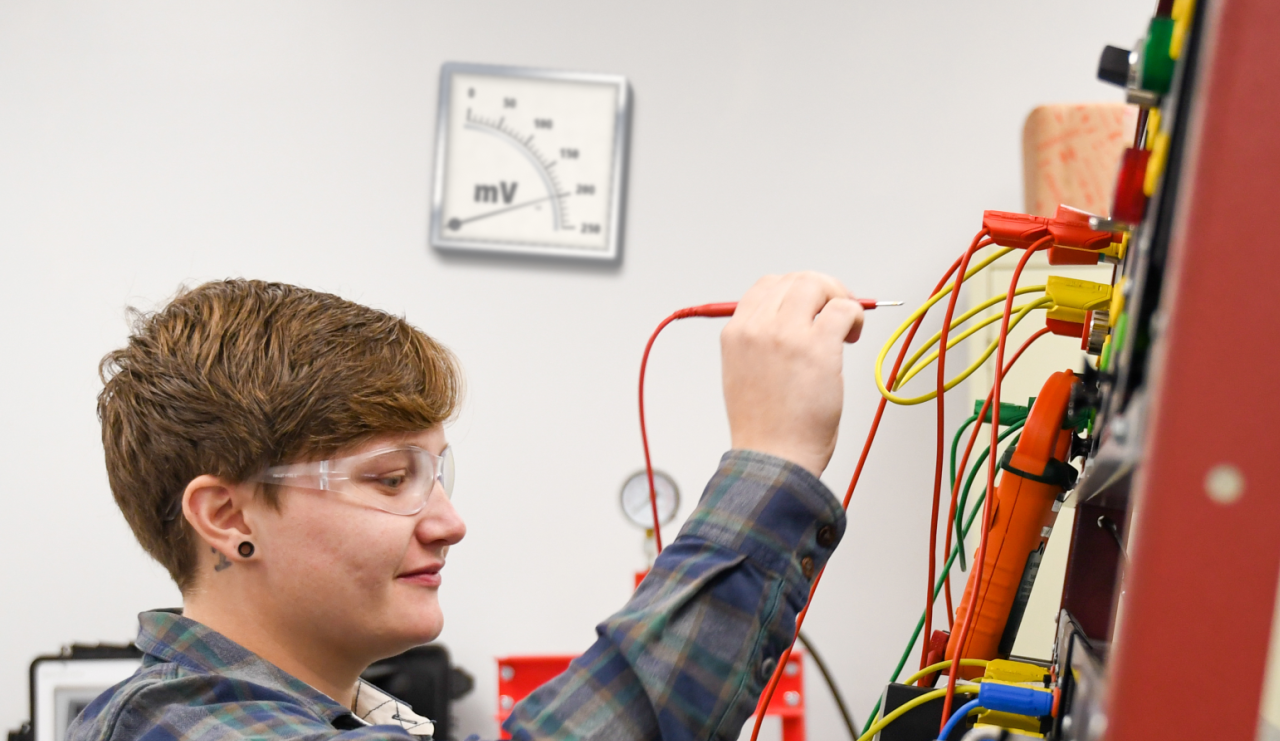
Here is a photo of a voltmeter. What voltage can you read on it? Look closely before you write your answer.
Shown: 200 mV
